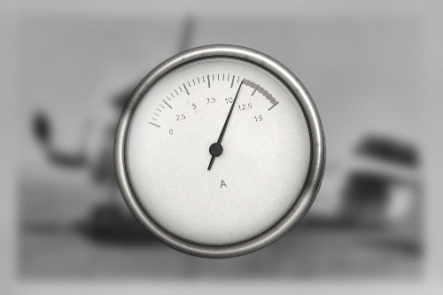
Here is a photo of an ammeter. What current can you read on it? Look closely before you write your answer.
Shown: 11 A
